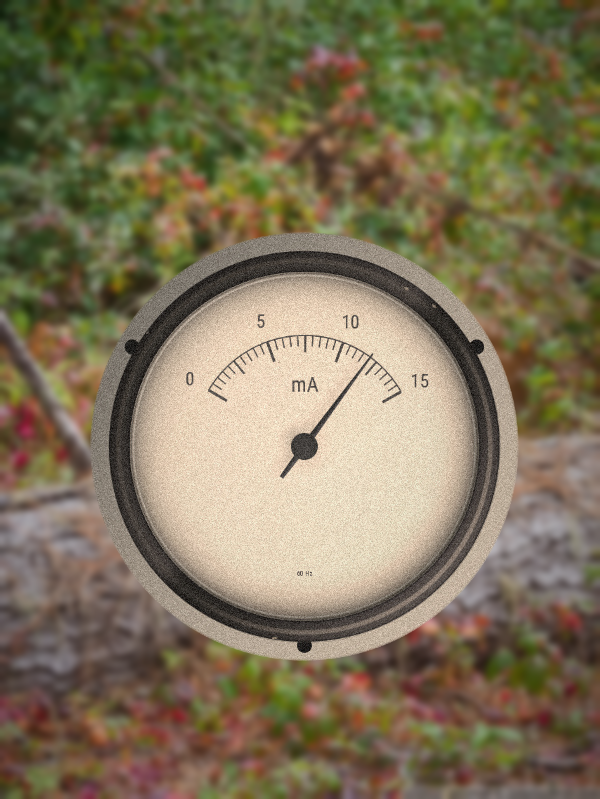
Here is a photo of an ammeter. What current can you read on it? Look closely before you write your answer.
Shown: 12 mA
